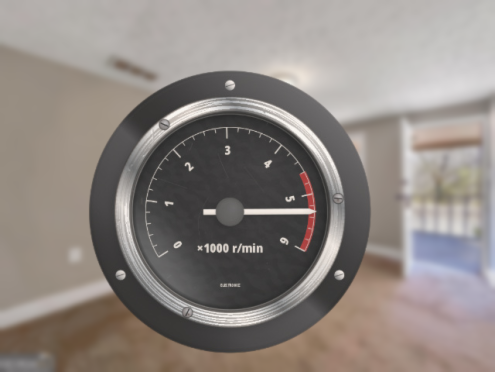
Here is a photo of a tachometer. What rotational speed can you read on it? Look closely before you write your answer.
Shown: 5300 rpm
